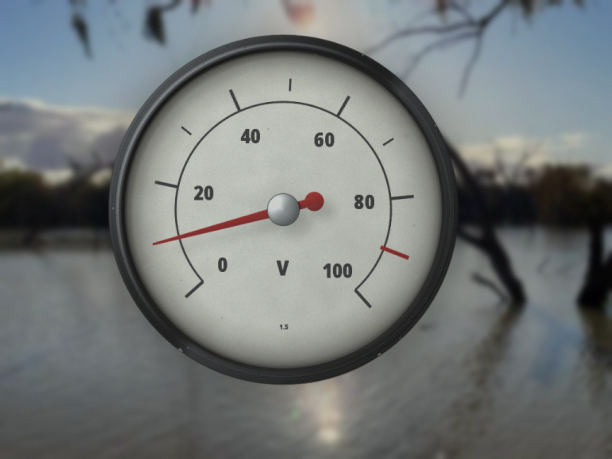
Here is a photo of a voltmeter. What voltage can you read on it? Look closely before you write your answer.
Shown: 10 V
